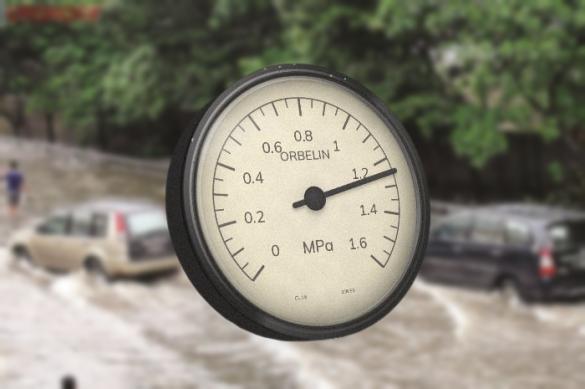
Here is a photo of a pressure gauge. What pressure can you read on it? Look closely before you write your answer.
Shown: 1.25 MPa
